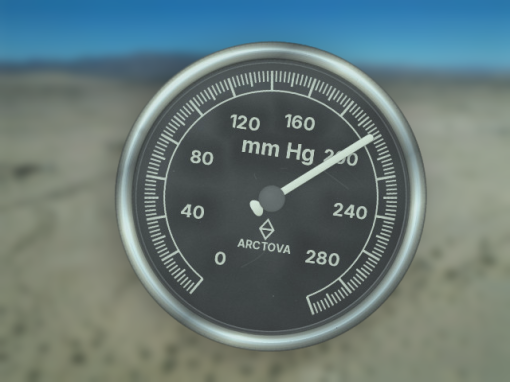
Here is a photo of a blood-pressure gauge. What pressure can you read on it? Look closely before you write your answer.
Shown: 198 mmHg
